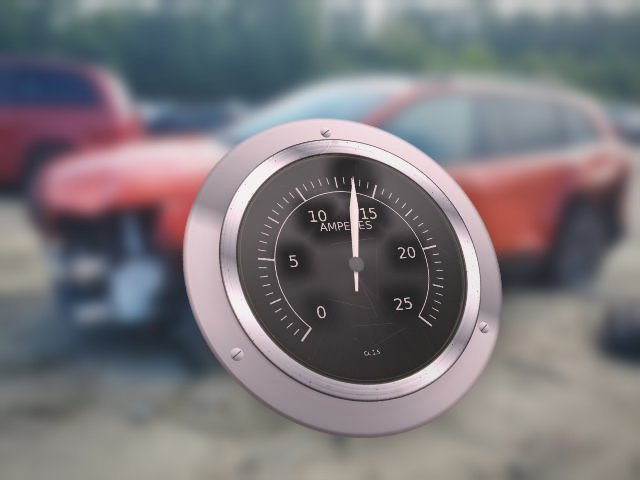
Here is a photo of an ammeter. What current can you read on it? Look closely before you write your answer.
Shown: 13.5 A
